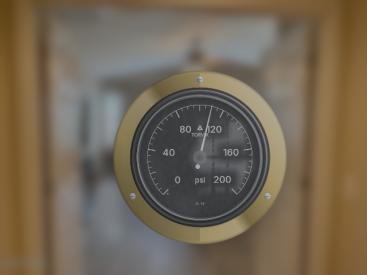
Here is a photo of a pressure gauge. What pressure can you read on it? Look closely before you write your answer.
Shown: 110 psi
